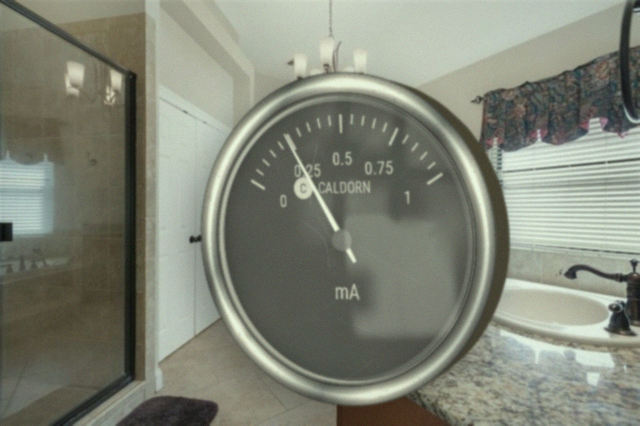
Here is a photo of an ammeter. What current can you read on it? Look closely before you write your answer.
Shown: 0.25 mA
